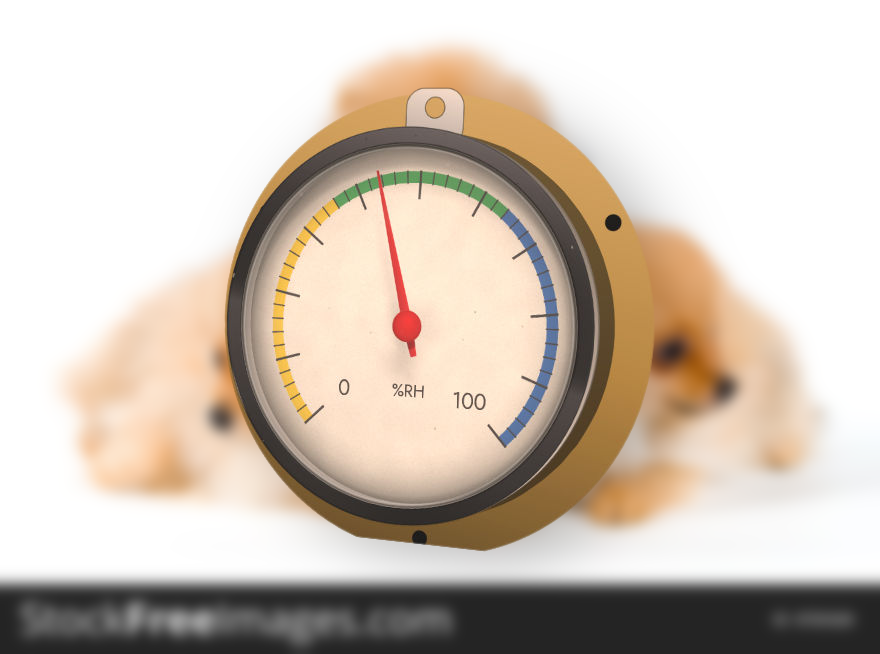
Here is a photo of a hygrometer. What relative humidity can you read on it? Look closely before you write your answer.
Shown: 44 %
